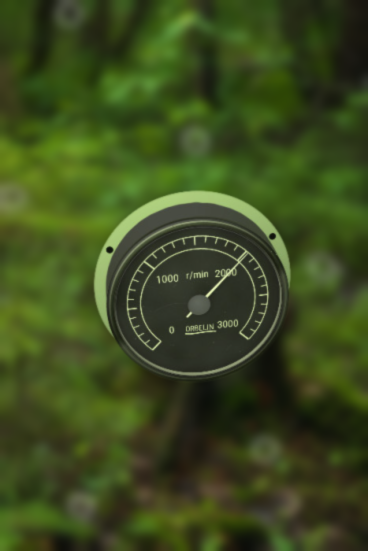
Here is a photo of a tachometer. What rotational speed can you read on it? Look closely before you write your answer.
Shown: 2000 rpm
